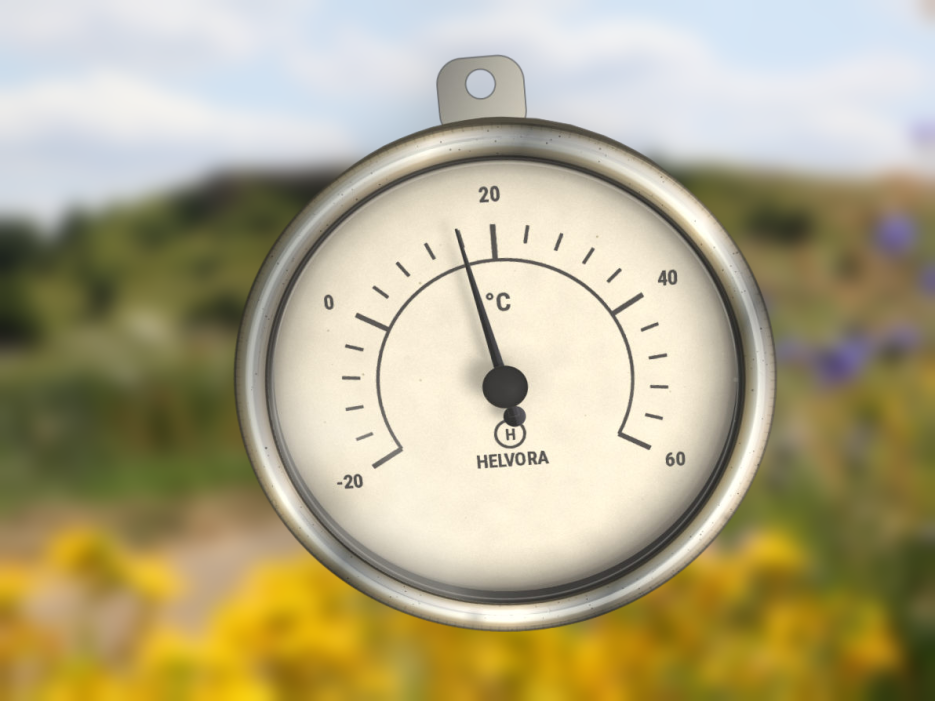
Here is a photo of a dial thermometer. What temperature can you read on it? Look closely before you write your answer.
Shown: 16 °C
